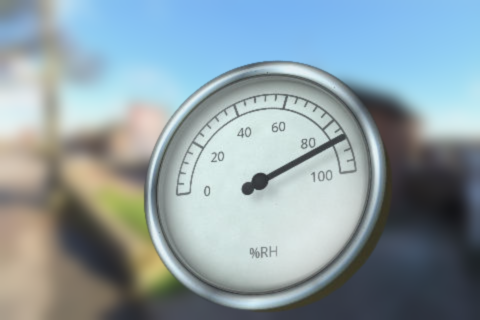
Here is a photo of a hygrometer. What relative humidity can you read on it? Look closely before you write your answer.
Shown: 88 %
